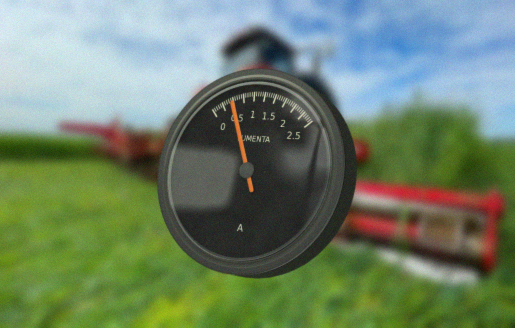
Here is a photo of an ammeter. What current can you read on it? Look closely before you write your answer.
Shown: 0.5 A
